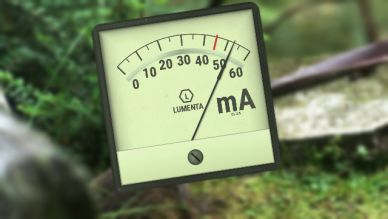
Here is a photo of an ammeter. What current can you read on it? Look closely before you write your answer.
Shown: 52.5 mA
